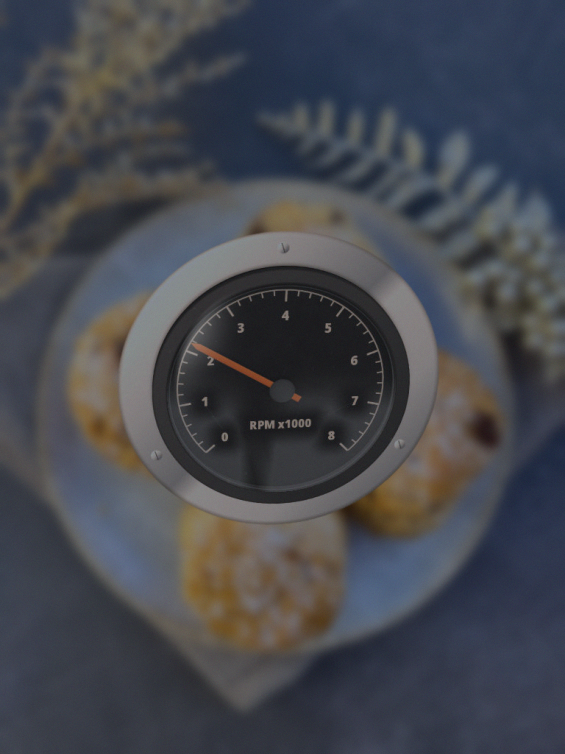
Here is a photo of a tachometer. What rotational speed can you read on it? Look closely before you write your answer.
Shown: 2200 rpm
